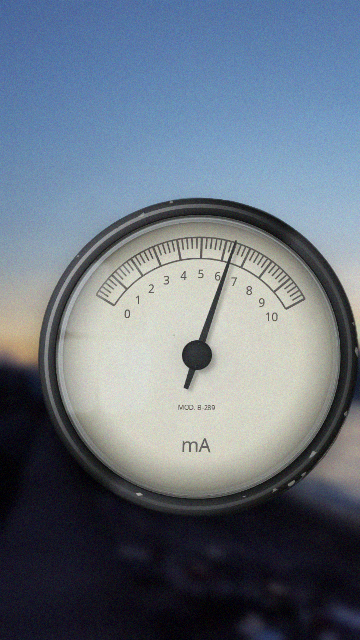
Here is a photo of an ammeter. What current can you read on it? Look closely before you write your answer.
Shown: 6.4 mA
